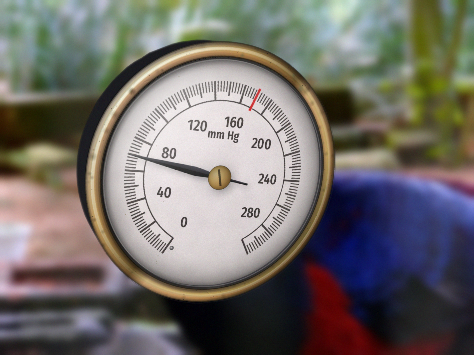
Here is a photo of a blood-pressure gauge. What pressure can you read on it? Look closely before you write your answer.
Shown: 70 mmHg
